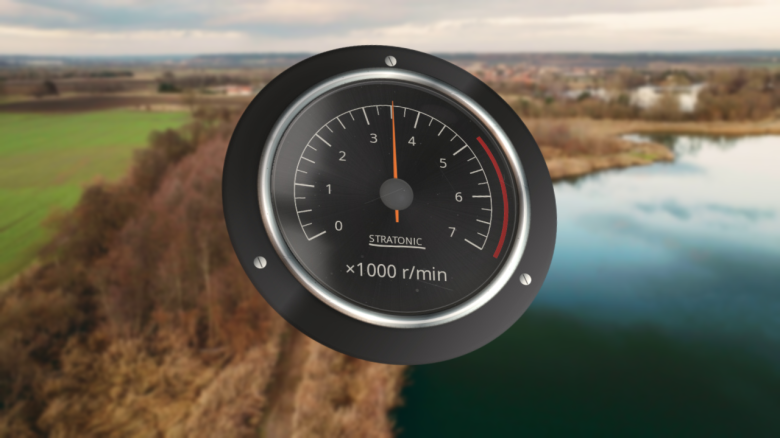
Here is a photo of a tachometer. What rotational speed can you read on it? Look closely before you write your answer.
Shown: 3500 rpm
